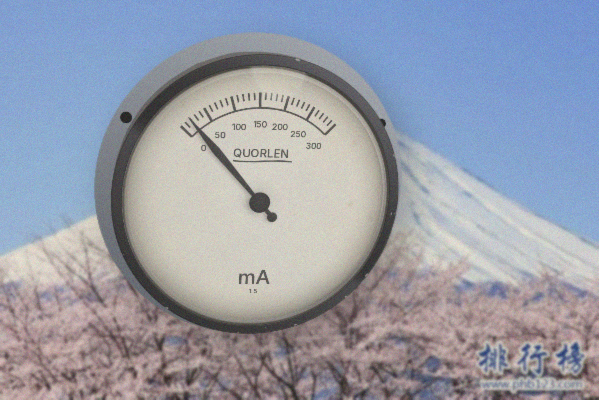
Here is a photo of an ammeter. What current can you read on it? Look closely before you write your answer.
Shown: 20 mA
